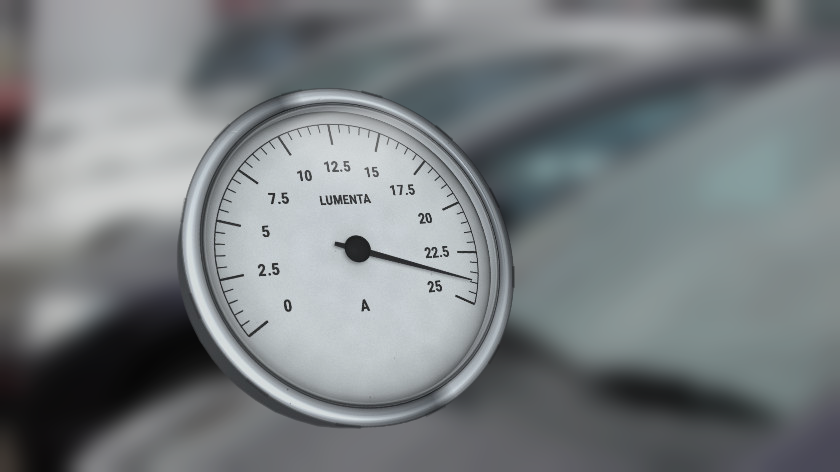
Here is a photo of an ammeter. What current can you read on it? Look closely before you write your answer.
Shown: 24 A
